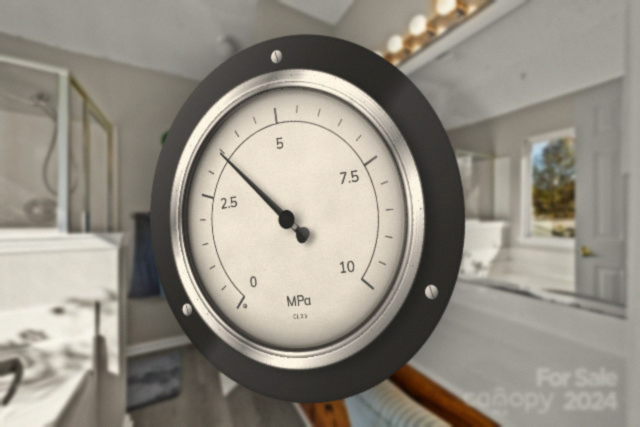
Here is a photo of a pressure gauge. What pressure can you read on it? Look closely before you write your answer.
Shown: 3.5 MPa
